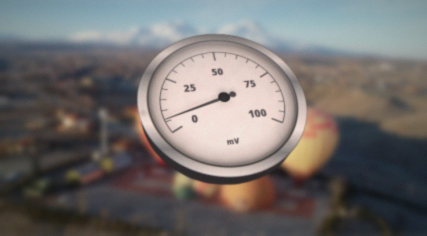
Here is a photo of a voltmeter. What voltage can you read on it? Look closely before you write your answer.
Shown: 5 mV
